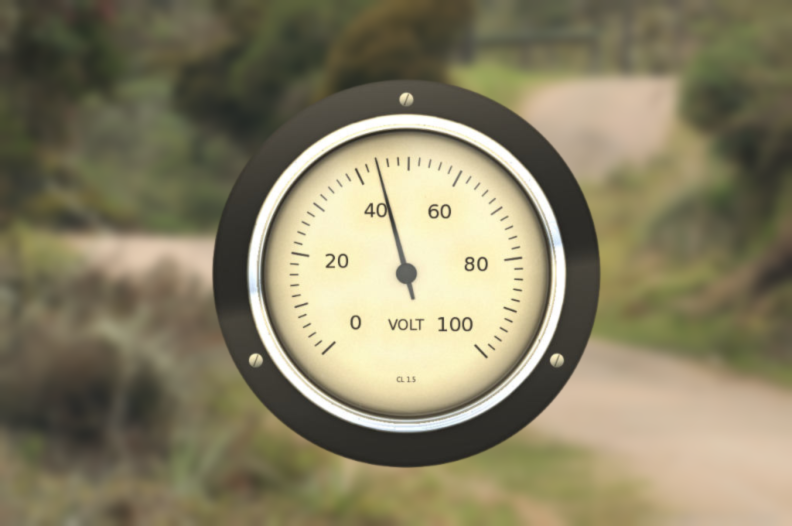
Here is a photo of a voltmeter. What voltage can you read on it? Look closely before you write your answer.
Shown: 44 V
